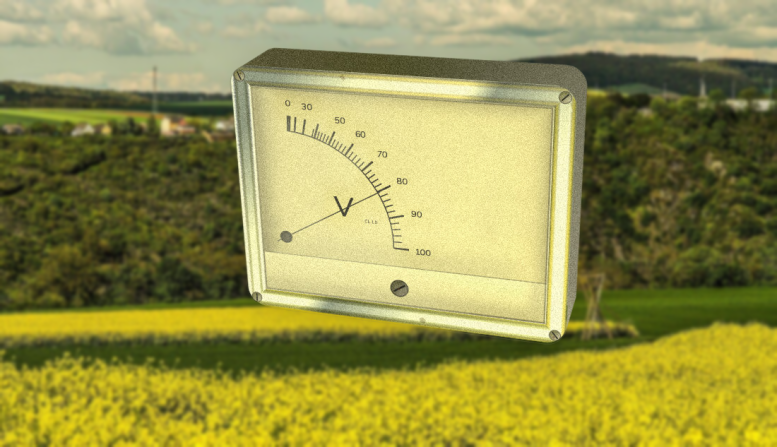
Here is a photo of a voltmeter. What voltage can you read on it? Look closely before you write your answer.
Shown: 80 V
